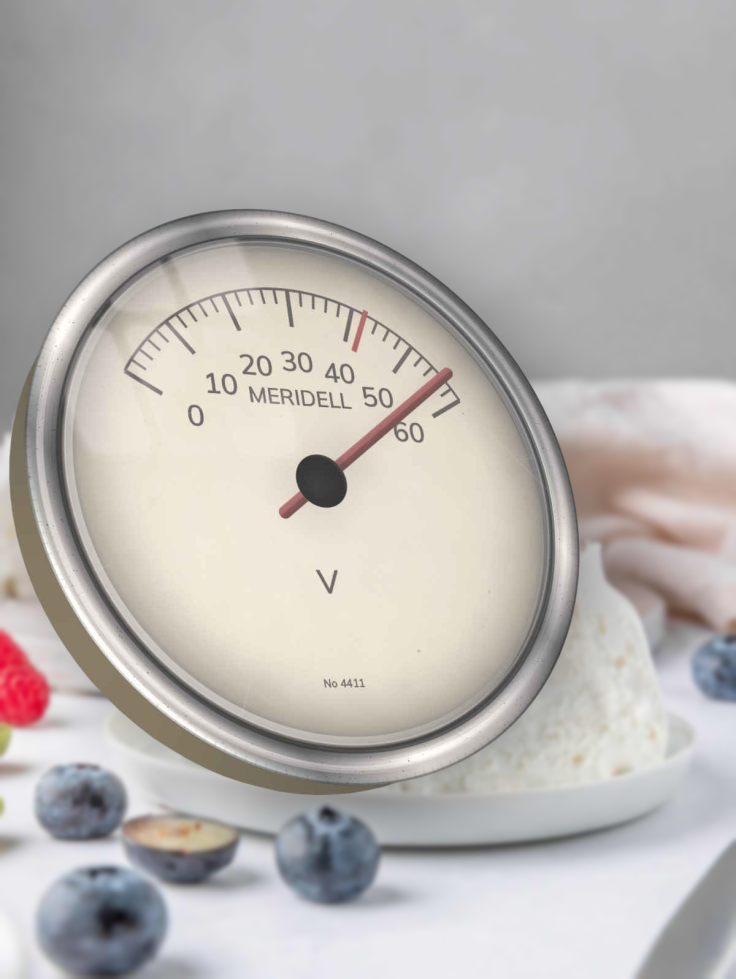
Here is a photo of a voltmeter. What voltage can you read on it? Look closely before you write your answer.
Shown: 56 V
